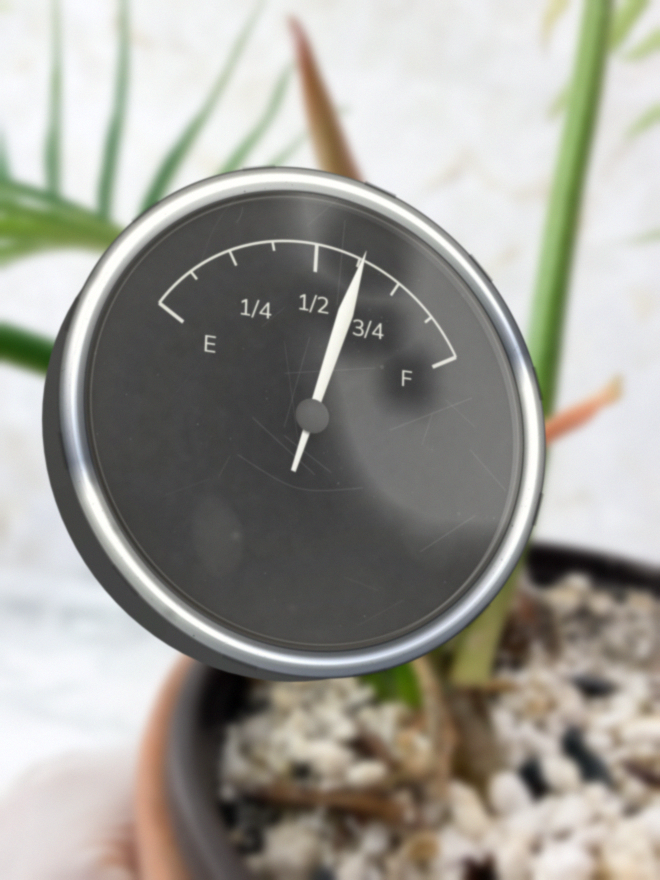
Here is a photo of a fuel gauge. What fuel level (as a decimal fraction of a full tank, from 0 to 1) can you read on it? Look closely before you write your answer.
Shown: 0.625
